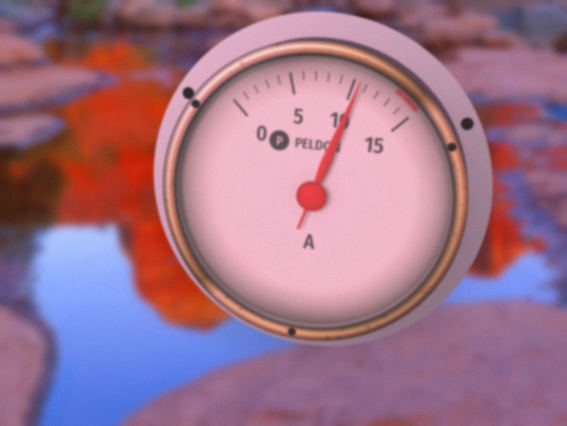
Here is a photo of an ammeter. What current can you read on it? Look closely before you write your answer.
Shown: 10.5 A
